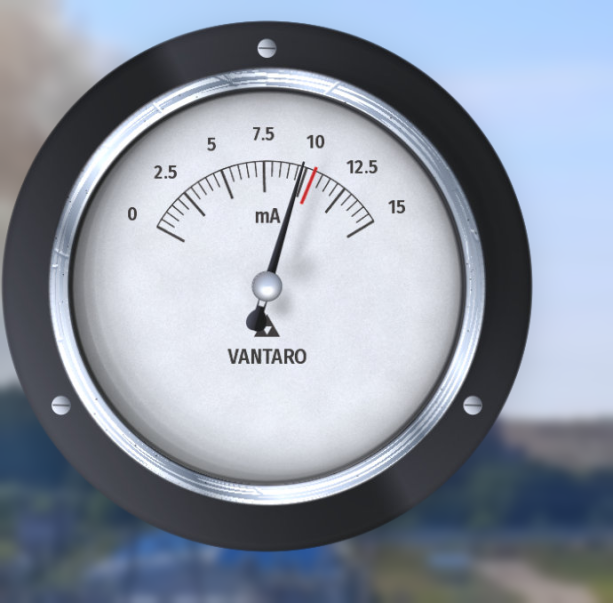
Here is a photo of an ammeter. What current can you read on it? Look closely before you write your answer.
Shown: 9.75 mA
